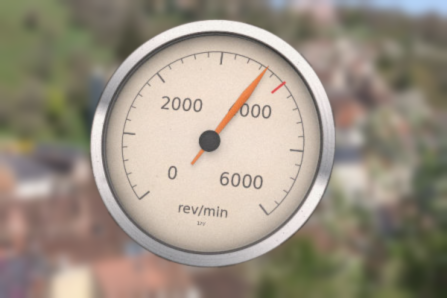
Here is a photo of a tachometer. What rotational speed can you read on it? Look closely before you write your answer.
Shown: 3700 rpm
